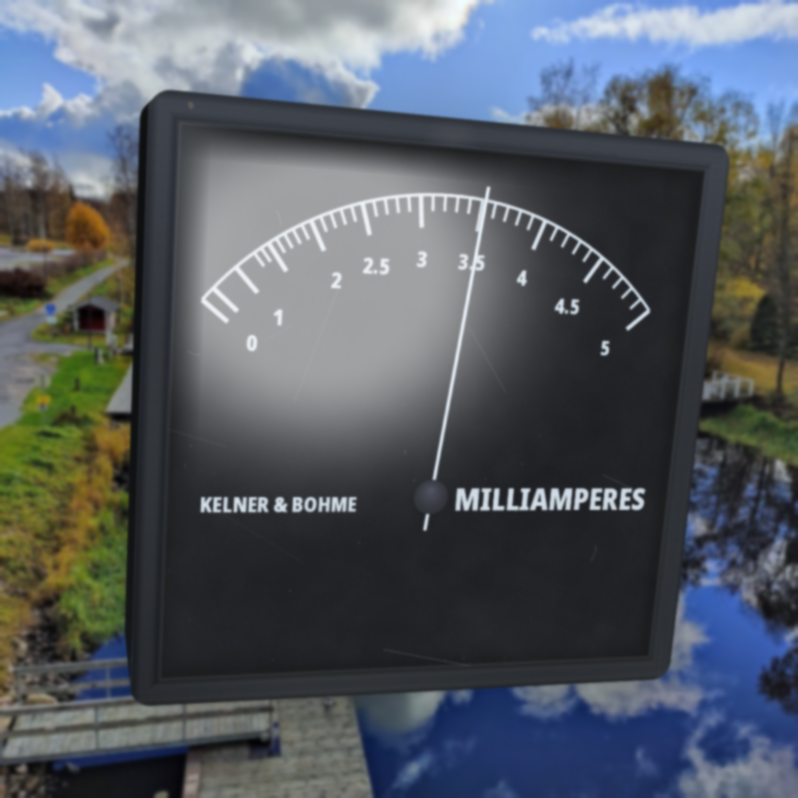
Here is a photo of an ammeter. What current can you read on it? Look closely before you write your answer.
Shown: 3.5 mA
